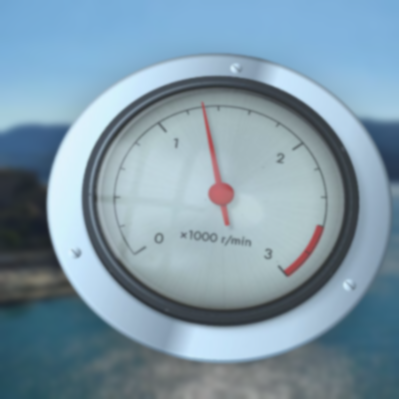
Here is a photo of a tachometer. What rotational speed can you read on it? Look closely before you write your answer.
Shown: 1300 rpm
